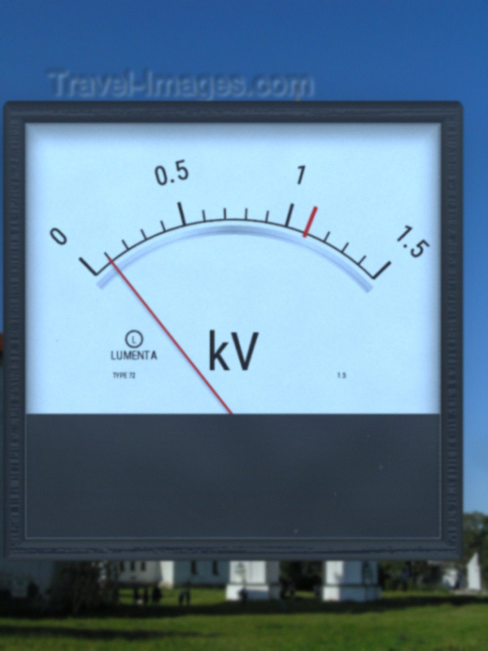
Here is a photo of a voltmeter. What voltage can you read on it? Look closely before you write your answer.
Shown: 0.1 kV
